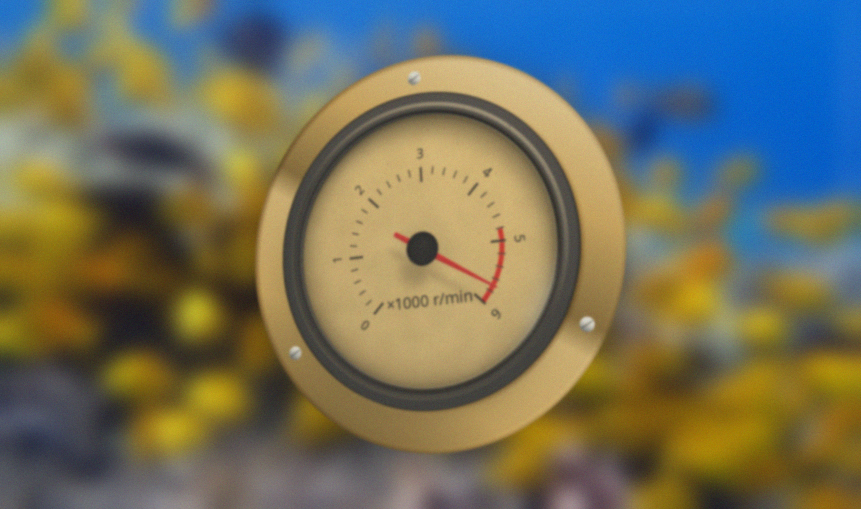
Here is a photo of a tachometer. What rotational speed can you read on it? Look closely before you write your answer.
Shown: 5700 rpm
